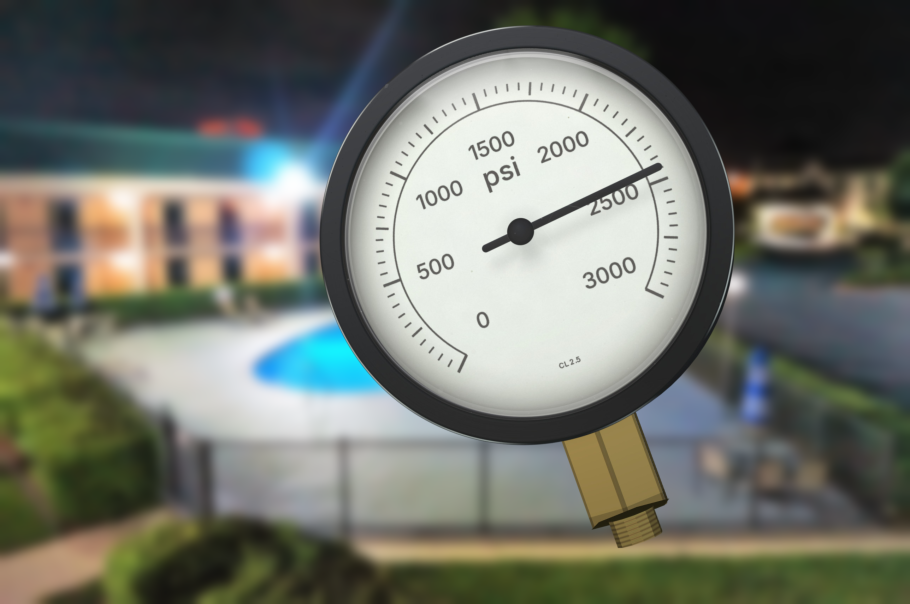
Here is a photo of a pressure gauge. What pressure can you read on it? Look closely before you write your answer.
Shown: 2450 psi
